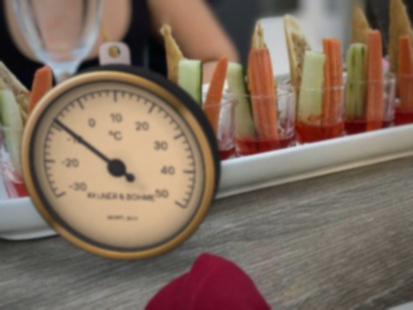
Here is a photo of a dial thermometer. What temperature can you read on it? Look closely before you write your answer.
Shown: -8 °C
